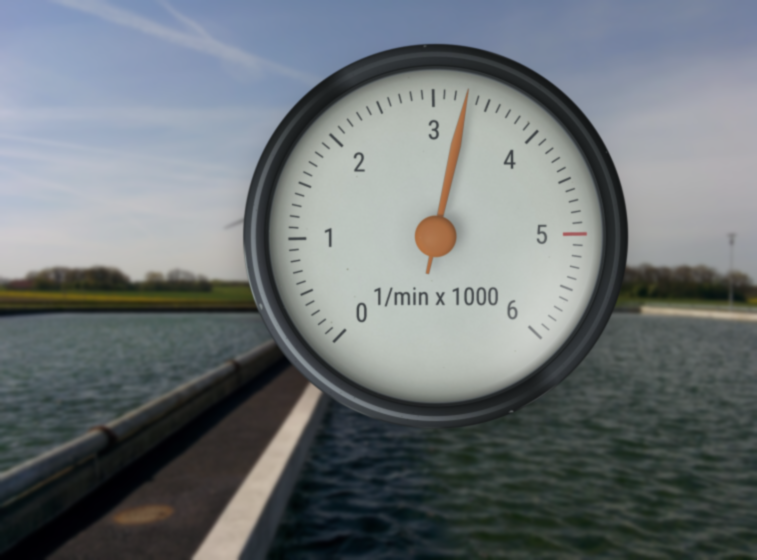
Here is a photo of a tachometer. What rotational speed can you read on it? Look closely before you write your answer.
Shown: 3300 rpm
